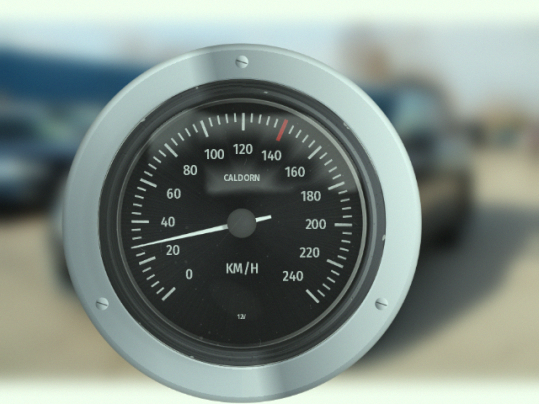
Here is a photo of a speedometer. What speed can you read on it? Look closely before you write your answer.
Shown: 28 km/h
